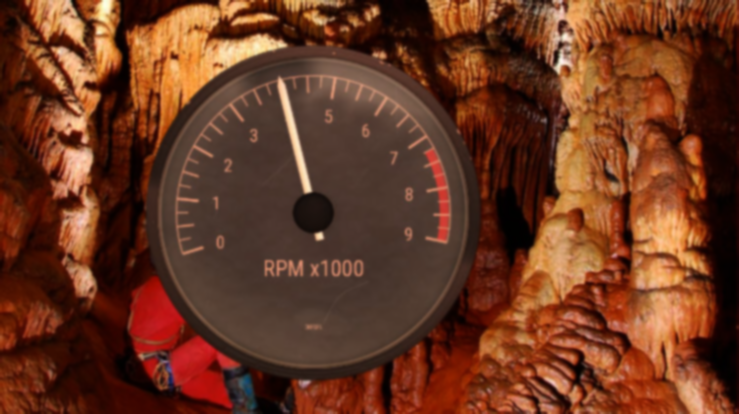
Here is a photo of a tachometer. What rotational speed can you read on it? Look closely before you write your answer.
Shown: 4000 rpm
